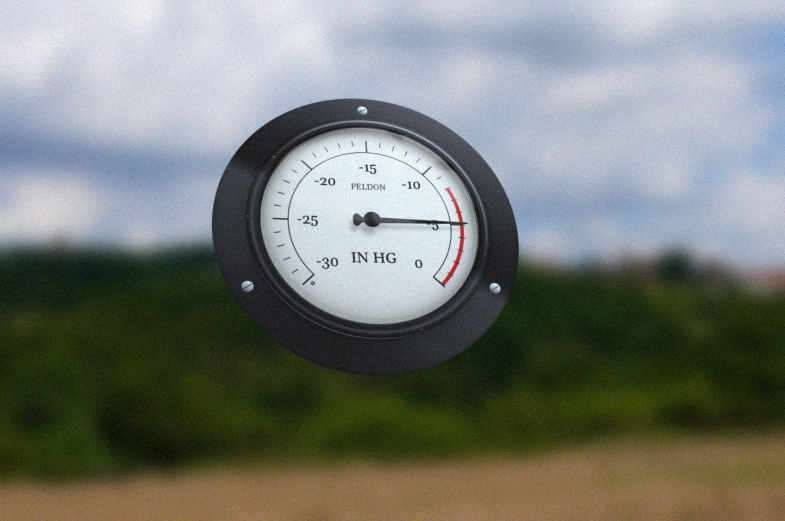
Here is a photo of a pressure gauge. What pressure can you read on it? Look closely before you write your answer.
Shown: -5 inHg
